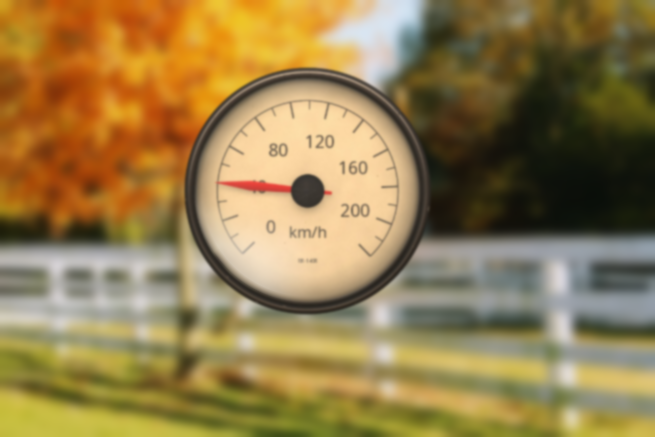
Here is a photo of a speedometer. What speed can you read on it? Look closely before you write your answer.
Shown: 40 km/h
